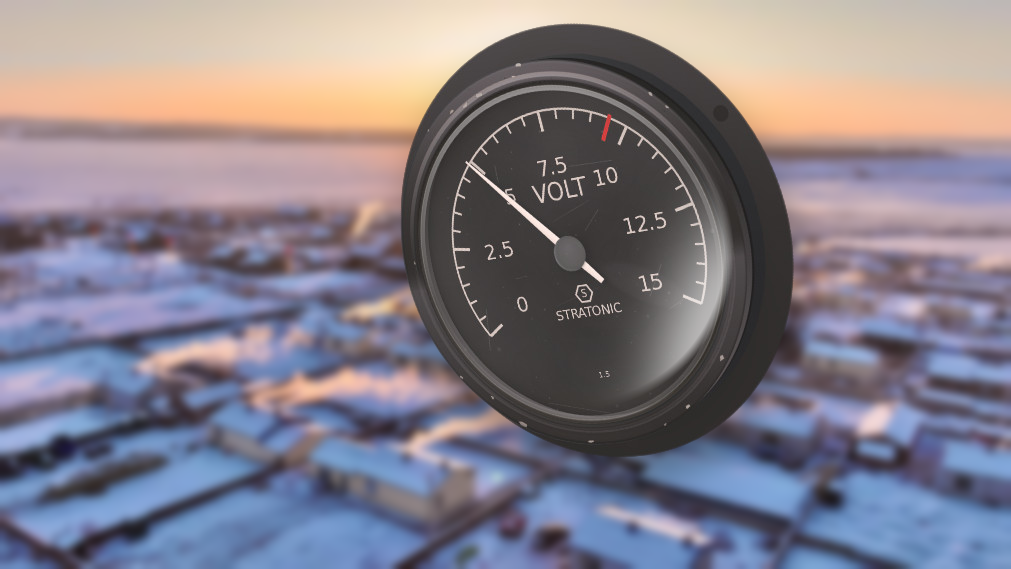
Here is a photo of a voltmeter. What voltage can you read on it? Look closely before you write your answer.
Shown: 5 V
